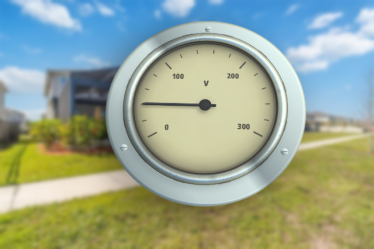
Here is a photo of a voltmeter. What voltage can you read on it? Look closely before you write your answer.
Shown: 40 V
